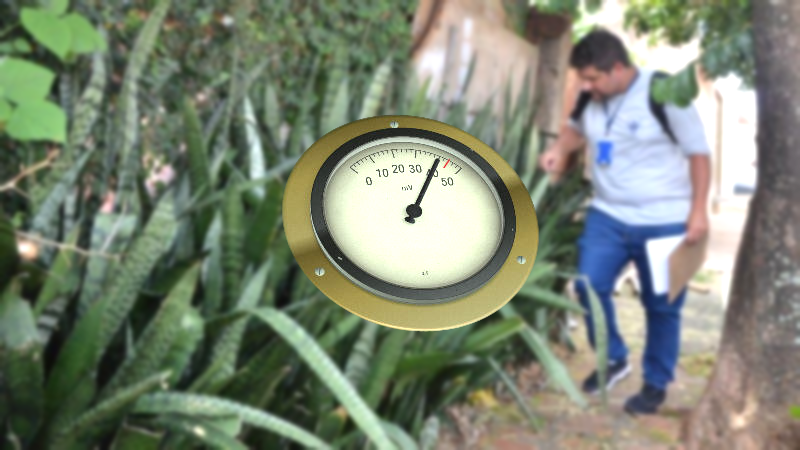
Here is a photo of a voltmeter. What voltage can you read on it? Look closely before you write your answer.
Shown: 40 mV
